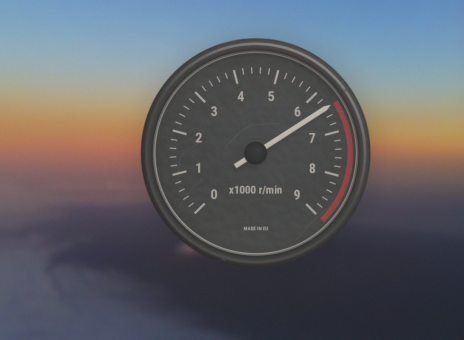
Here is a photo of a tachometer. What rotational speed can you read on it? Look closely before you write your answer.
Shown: 6400 rpm
